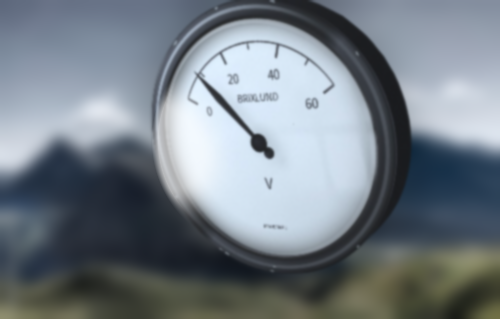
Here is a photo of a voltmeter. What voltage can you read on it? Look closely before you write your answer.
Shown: 10 V
